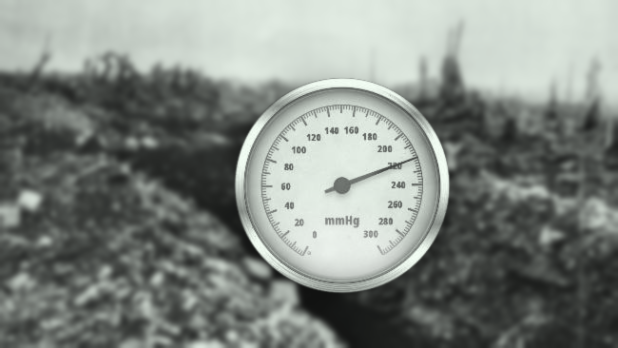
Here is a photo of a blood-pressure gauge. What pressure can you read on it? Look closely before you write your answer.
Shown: 220 mmHg
